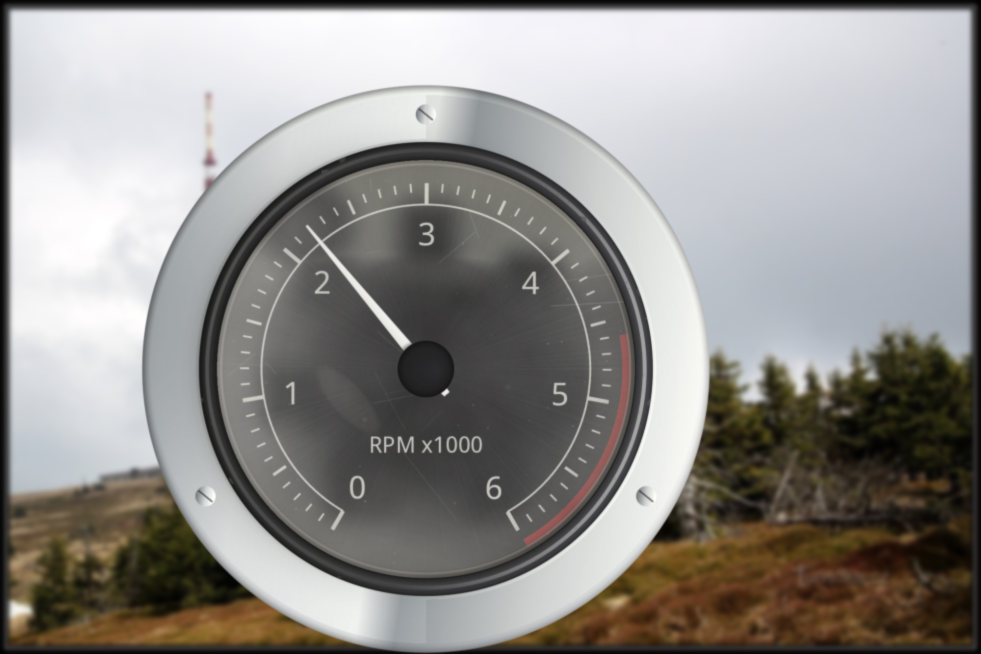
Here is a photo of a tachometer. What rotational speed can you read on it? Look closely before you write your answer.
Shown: 2200 rpm
